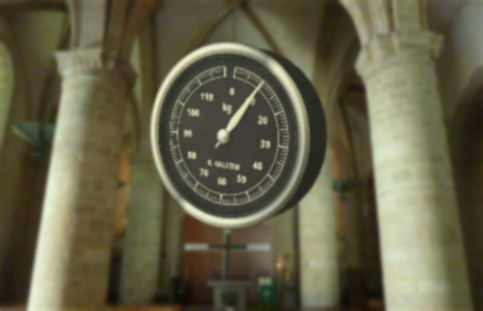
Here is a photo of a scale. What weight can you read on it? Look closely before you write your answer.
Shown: 10 kg
